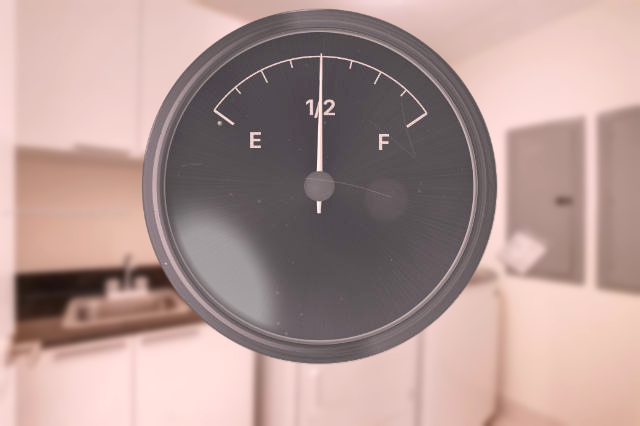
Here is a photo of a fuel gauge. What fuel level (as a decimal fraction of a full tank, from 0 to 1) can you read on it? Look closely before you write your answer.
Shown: 0.5
